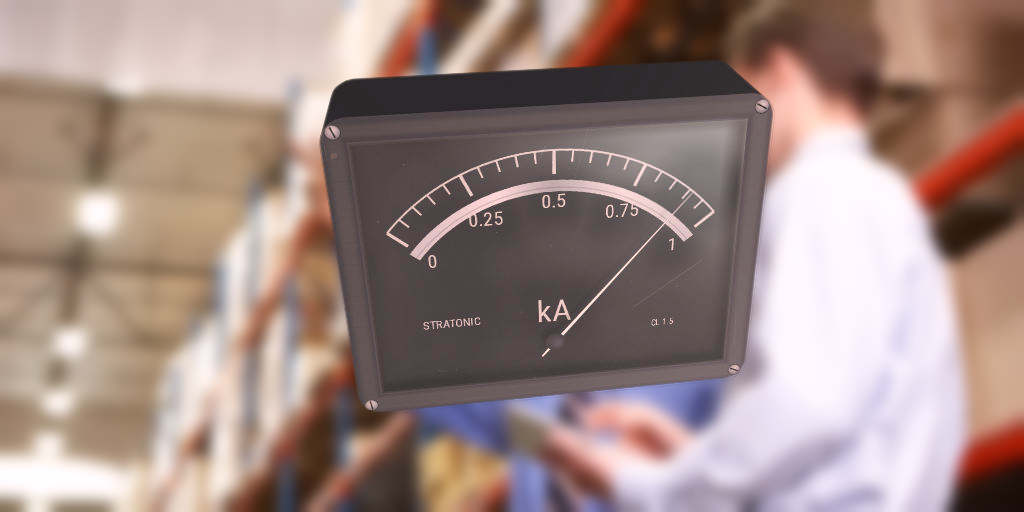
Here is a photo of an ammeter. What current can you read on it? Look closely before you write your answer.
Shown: 0.9 kA
